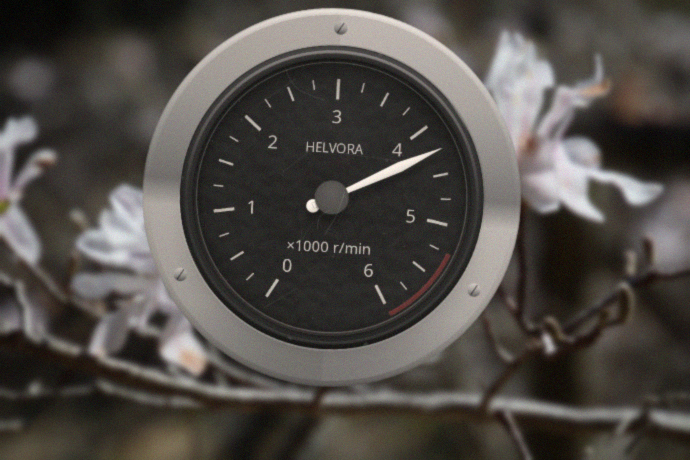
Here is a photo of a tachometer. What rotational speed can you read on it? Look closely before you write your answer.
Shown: 4250 rpm
